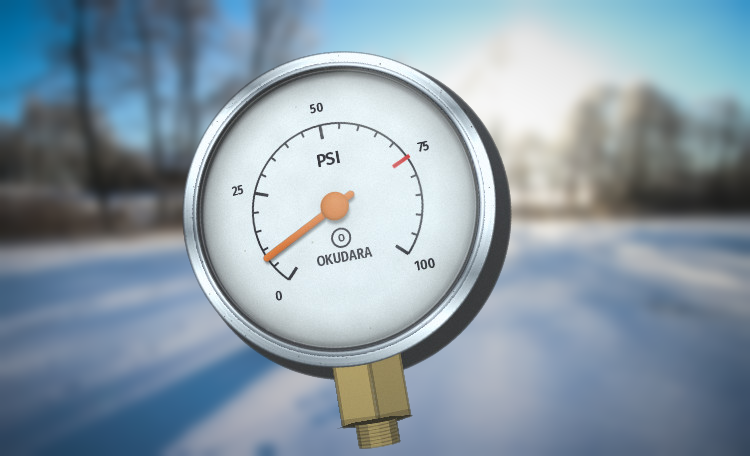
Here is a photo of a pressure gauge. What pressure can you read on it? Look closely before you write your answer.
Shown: 7.5 psi
